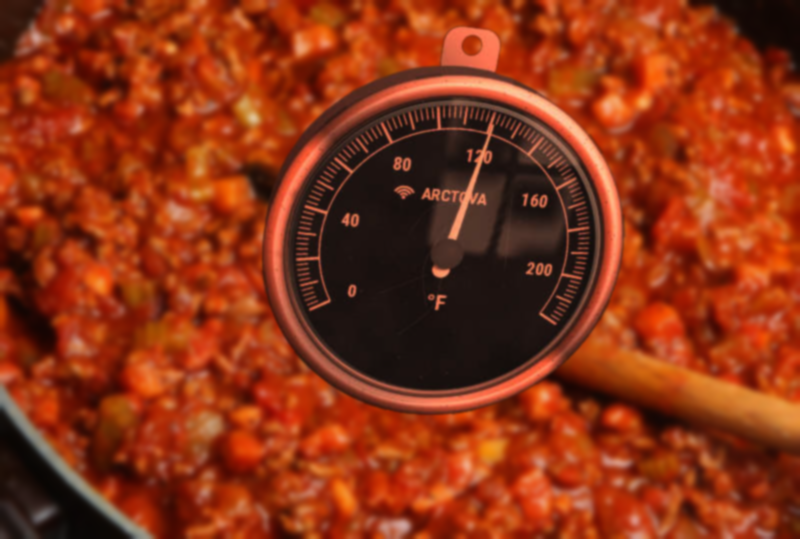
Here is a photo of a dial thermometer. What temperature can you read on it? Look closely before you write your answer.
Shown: 120 °F
